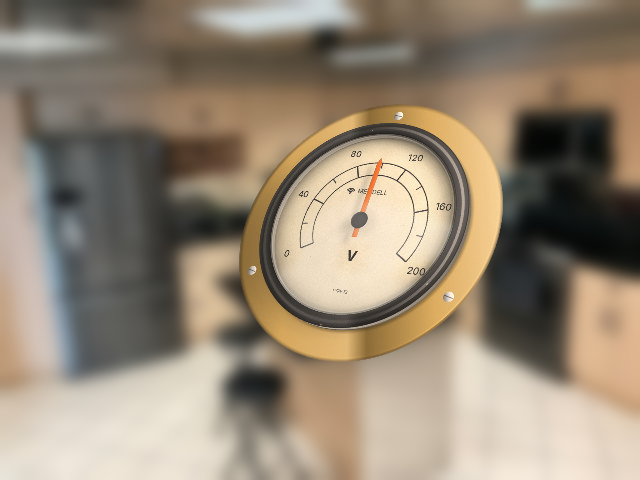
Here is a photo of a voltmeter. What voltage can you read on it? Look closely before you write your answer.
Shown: 100 V
